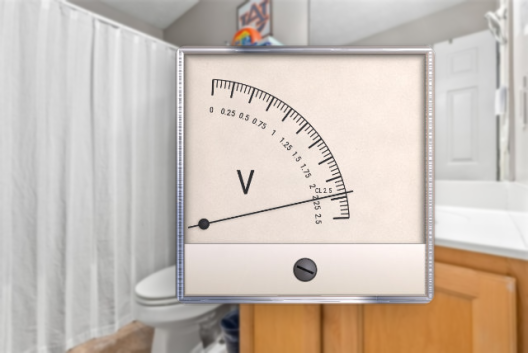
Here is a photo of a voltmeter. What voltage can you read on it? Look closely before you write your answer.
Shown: 2.2 V
